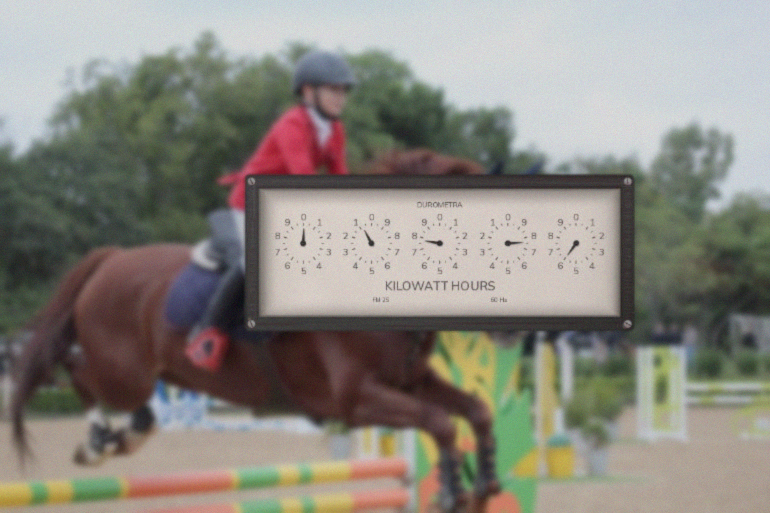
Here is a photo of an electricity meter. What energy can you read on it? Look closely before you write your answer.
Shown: 776 kWh
